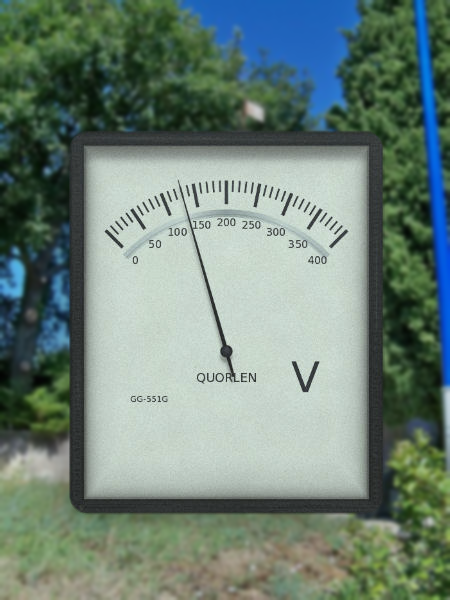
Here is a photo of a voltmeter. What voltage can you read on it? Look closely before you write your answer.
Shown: 130 V
